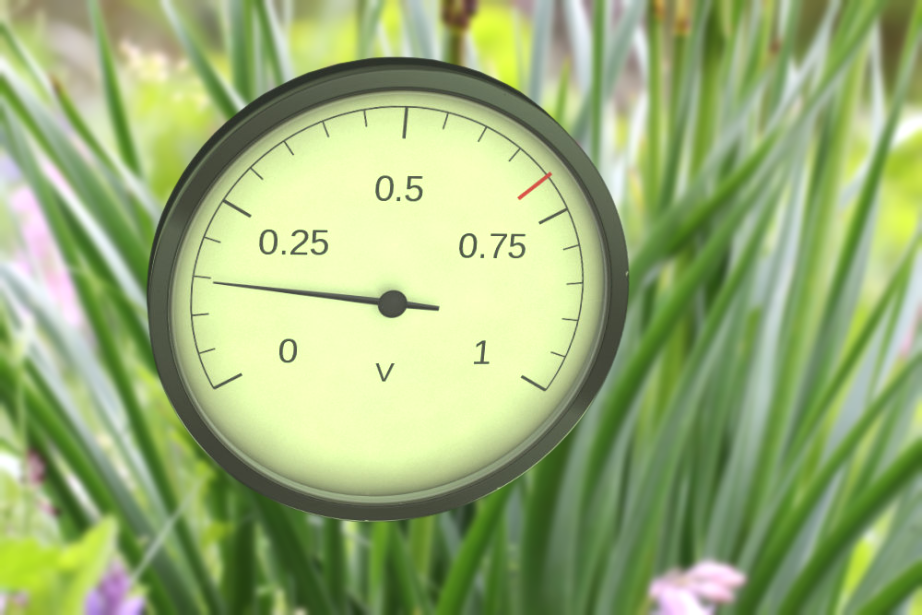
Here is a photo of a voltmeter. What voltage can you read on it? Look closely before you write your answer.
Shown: 0.15 V
